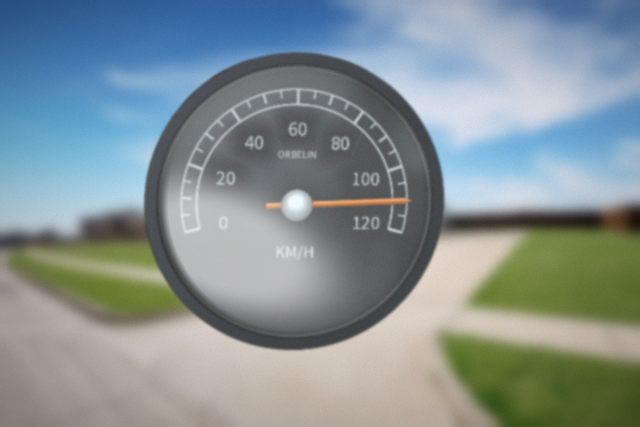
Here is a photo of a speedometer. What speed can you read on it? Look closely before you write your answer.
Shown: 110 km/h
